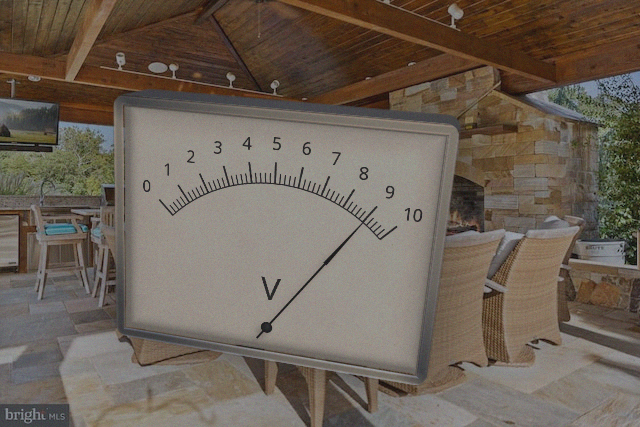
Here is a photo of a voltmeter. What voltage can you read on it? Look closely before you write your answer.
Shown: 9 V
